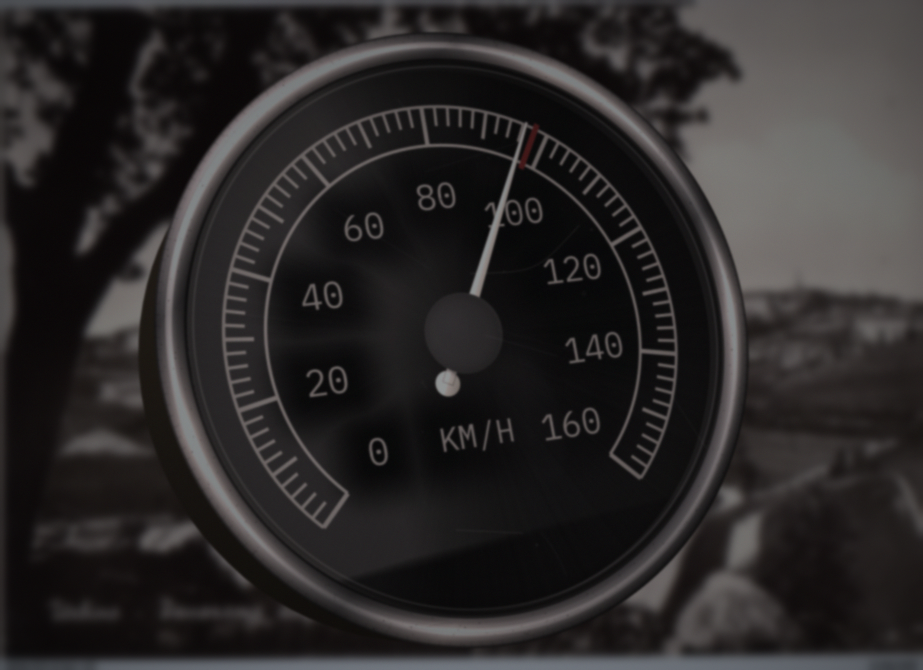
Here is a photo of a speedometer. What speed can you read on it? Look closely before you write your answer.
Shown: 96 km/h
